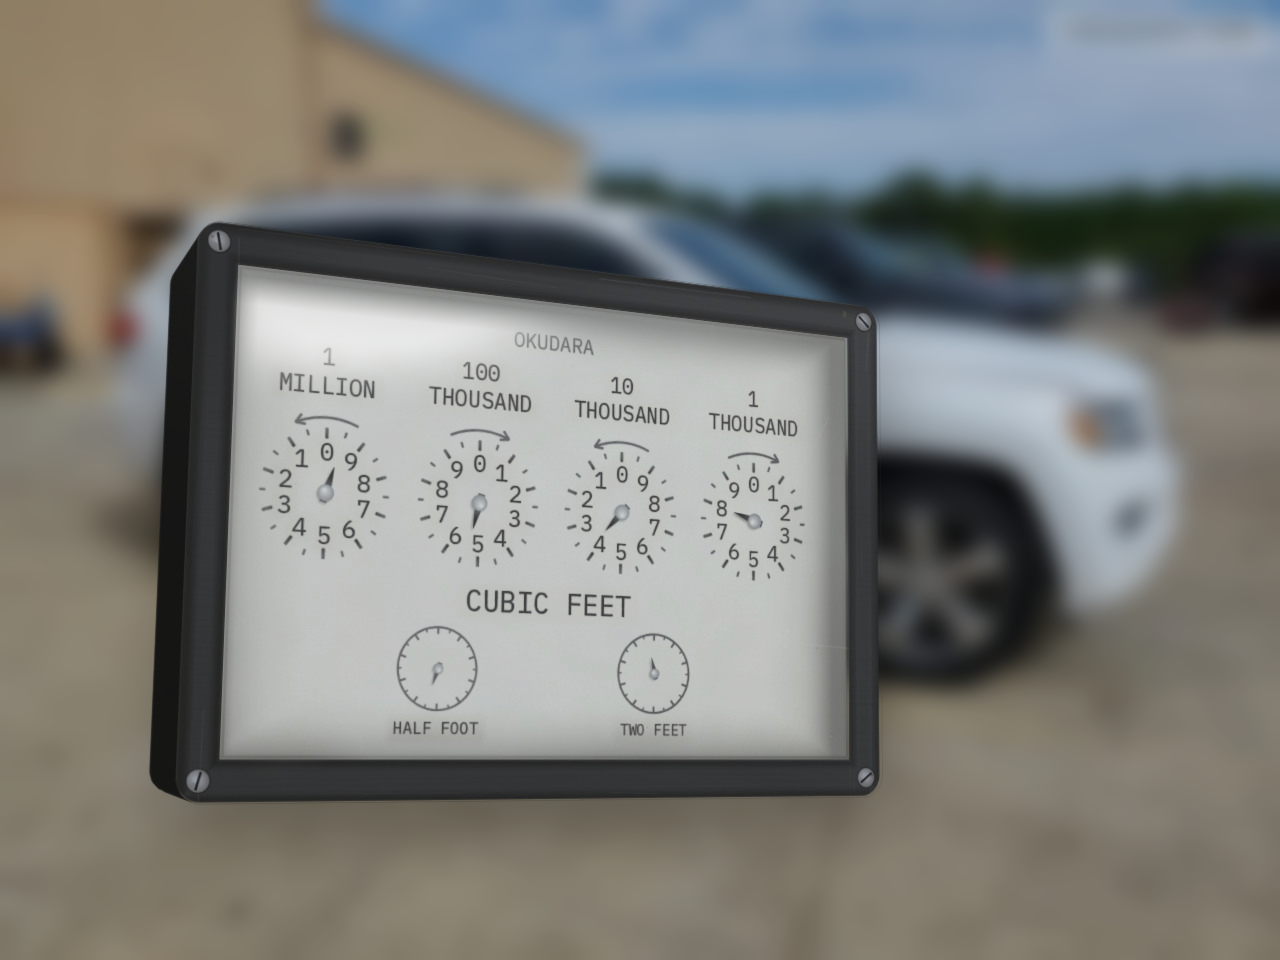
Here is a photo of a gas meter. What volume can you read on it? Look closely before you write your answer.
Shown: 953800 ft³
